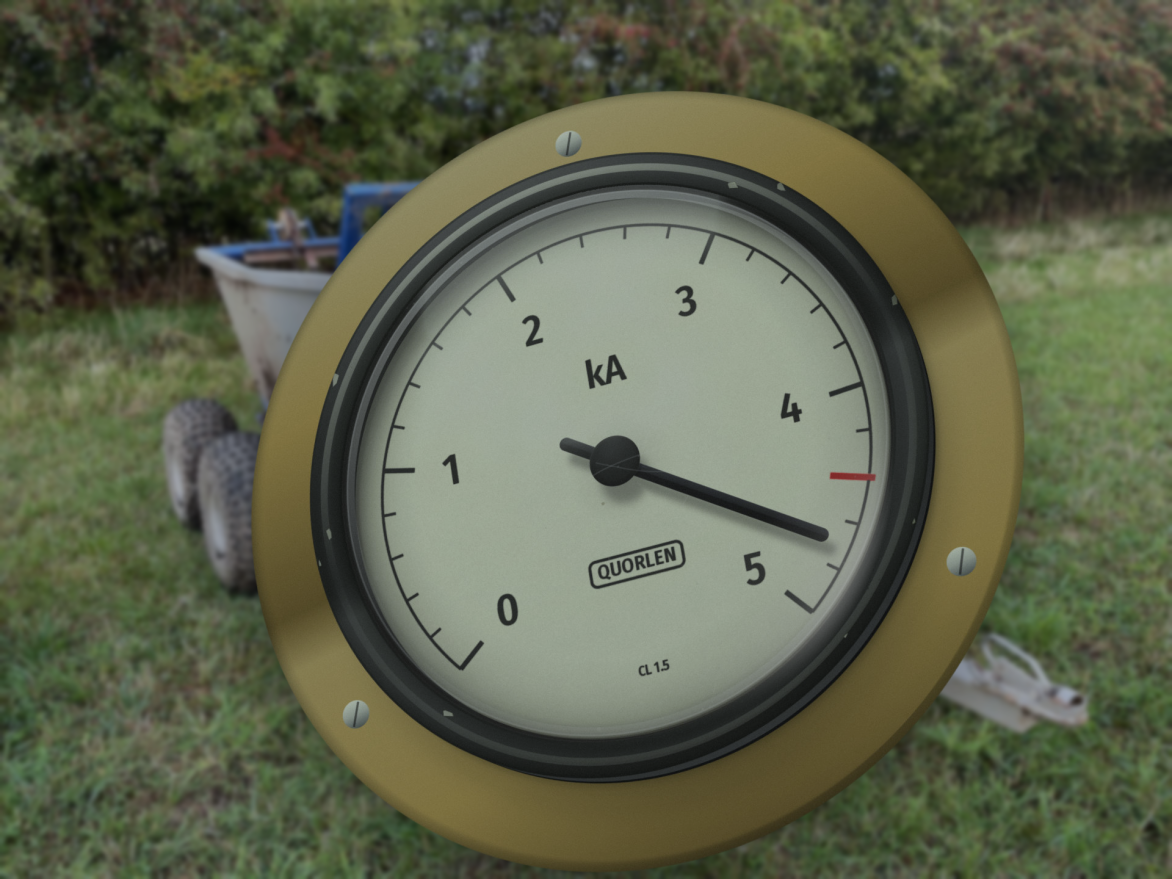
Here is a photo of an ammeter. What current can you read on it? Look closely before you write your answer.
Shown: 4.7 kA
